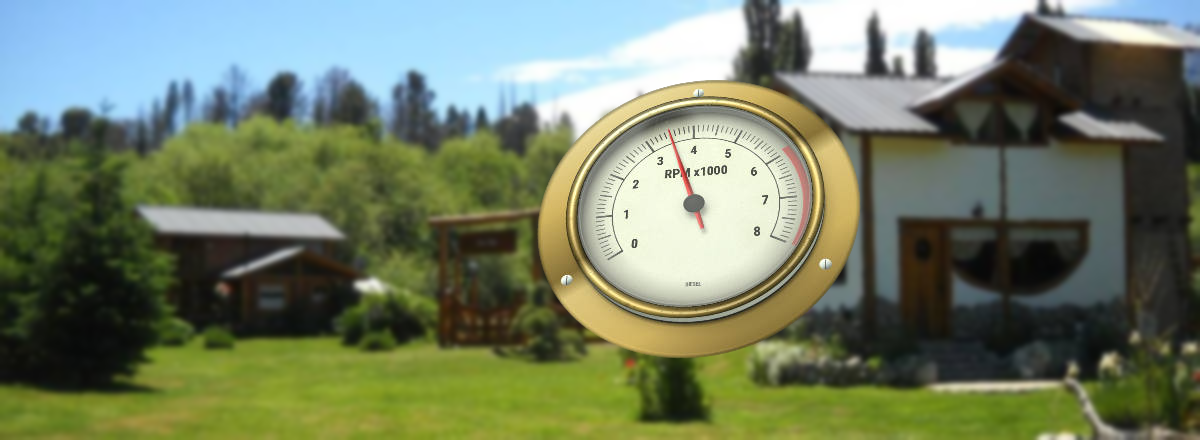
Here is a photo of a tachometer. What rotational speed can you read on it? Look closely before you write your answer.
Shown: 3500 rpm
